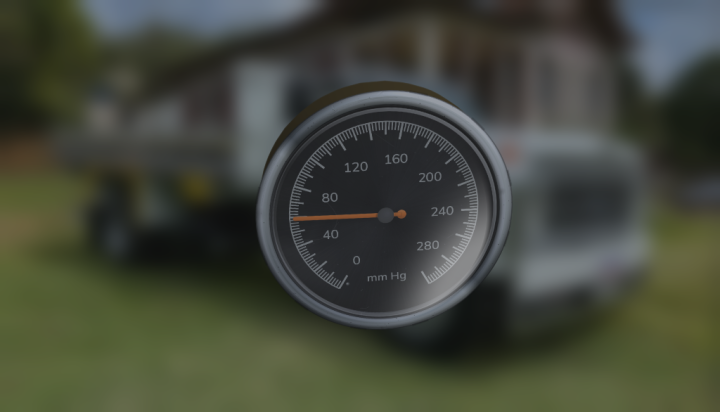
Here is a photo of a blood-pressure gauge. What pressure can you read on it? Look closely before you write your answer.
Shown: 60 mmHg
